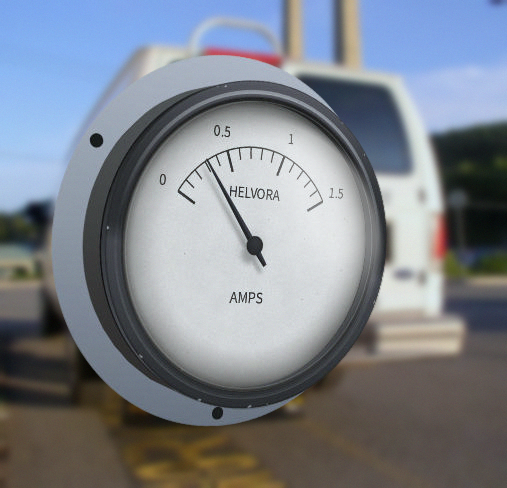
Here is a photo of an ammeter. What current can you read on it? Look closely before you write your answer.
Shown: 0.3 A
